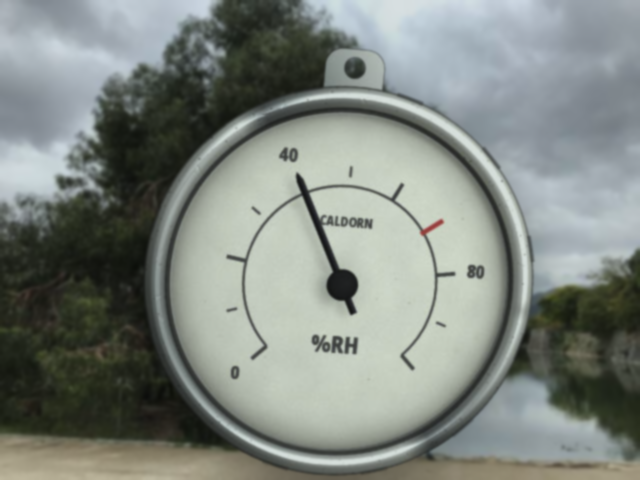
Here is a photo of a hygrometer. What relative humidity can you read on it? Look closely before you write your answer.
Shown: 40 %
